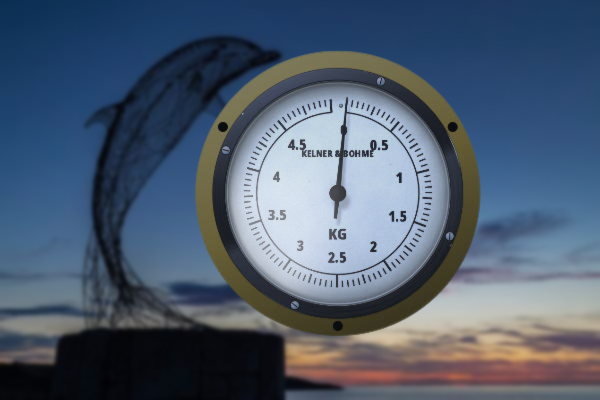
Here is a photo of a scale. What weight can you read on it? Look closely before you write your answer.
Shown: 0 kg
